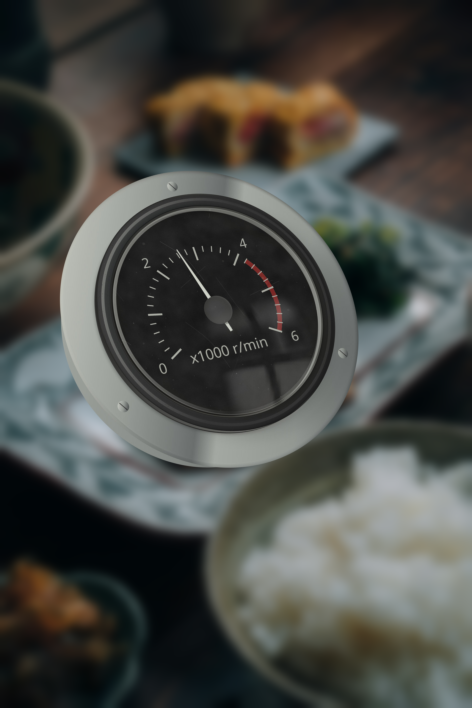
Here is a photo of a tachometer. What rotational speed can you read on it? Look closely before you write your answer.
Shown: 2600 rpm
